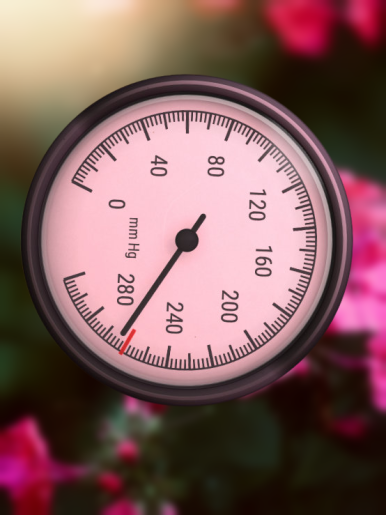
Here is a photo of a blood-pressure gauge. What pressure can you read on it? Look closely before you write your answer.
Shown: 264 mmHg
